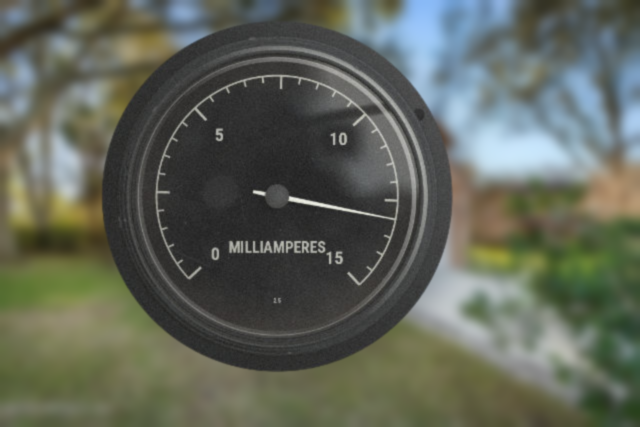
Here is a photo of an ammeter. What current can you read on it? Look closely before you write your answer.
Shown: 13 mA
